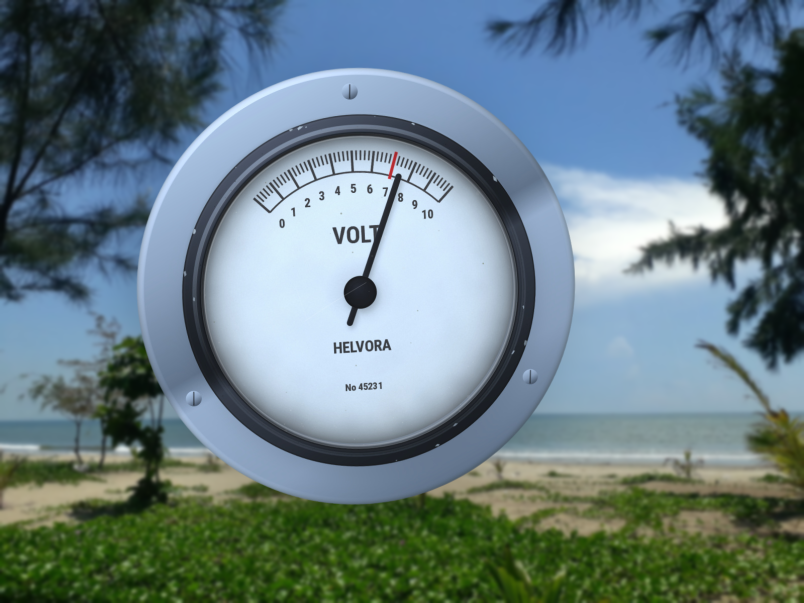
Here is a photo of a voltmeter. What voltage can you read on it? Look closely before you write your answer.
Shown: 7.4 V
